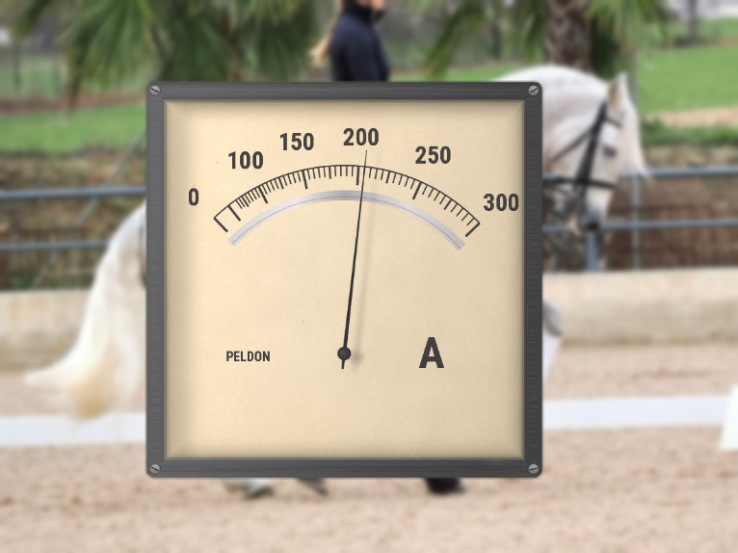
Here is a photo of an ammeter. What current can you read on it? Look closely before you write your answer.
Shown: 205 A
